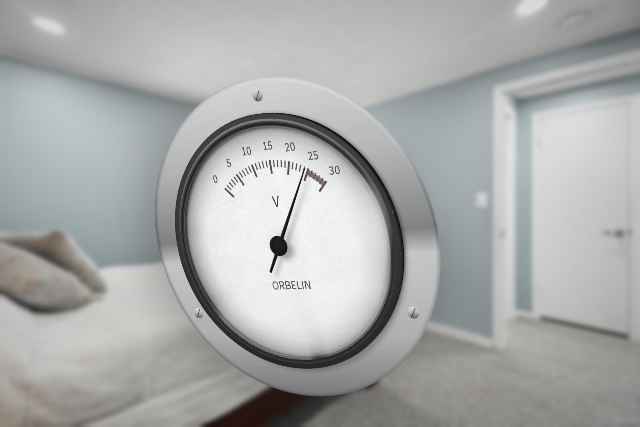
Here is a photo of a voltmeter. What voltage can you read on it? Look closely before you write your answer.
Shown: 25 V
